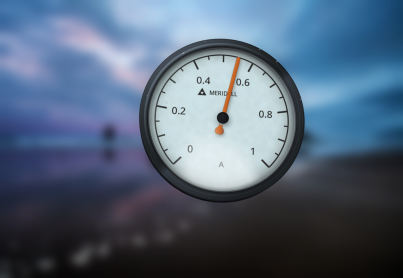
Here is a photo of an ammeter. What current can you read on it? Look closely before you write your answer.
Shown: 0.55 A
